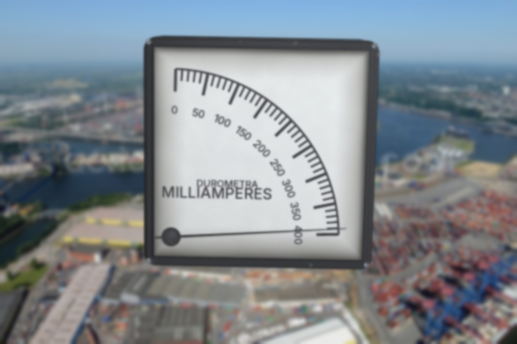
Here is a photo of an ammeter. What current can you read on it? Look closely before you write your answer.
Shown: 390 mA
